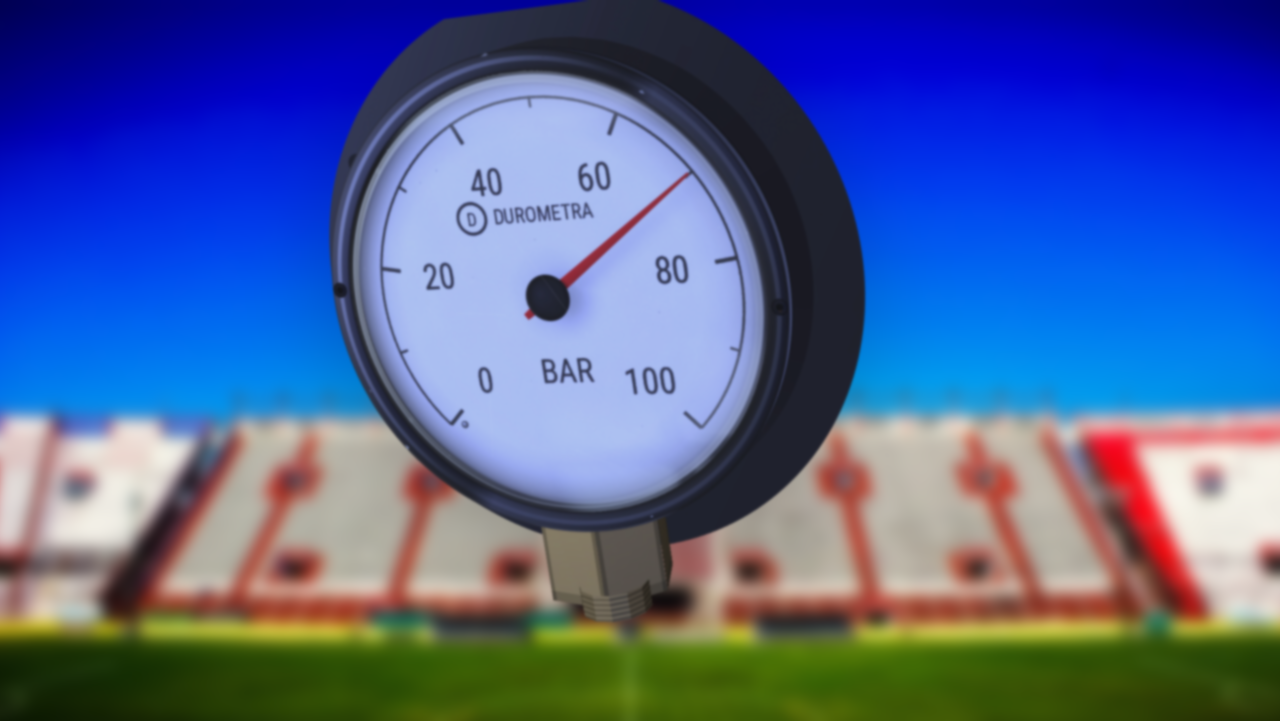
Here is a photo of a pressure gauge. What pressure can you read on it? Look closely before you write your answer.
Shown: 70 bar
